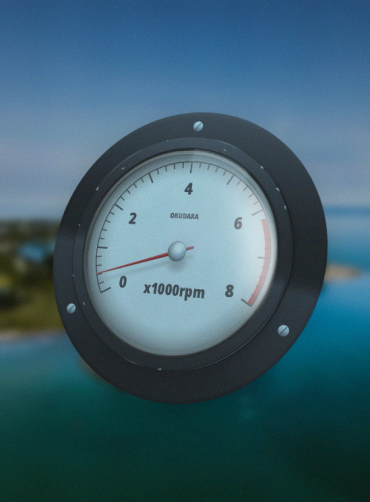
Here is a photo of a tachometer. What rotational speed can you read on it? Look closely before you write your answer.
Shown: 400 rpm
